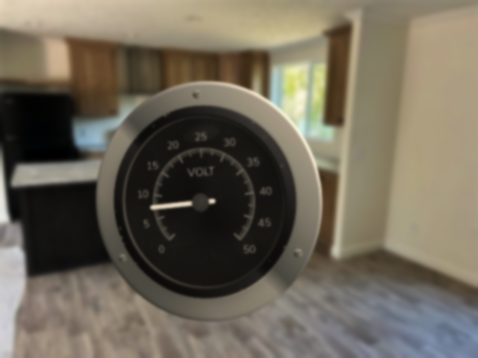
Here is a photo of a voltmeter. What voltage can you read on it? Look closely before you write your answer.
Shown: 7.5 V
